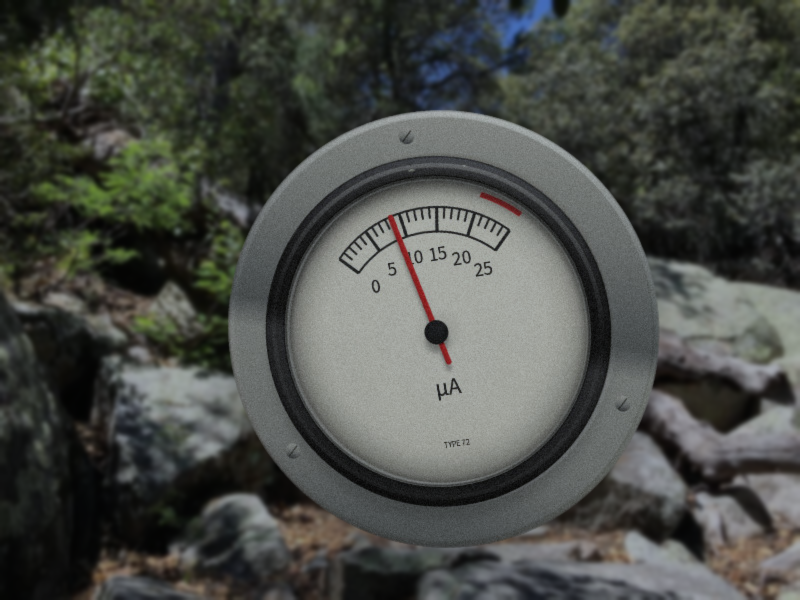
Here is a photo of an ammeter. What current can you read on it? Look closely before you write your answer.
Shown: 9 µA
